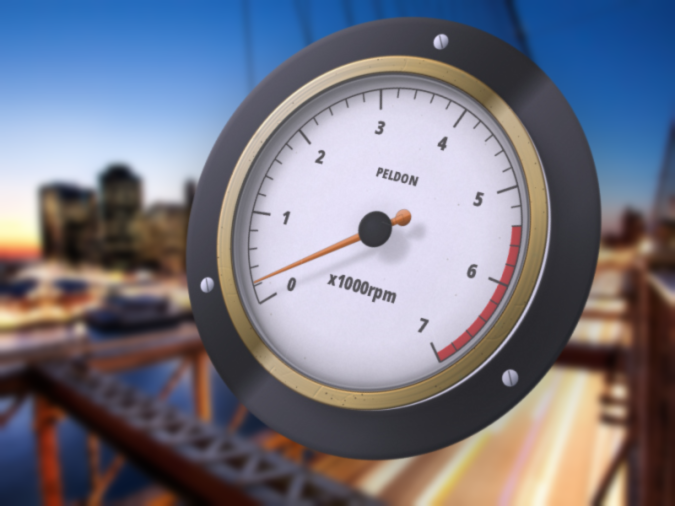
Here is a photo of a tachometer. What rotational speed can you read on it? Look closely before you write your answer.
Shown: 200 rpm
